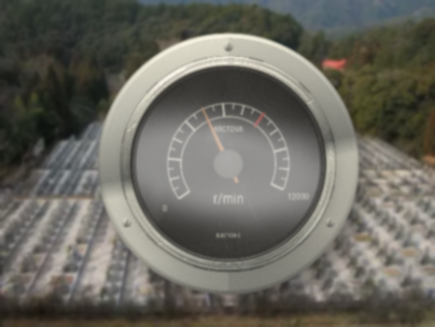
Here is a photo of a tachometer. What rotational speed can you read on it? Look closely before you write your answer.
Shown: 5000 rpm
